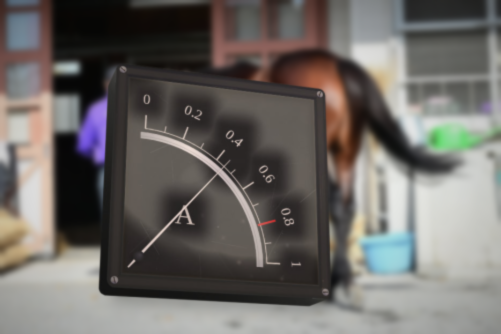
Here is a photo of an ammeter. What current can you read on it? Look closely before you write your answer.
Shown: 0.45 A
